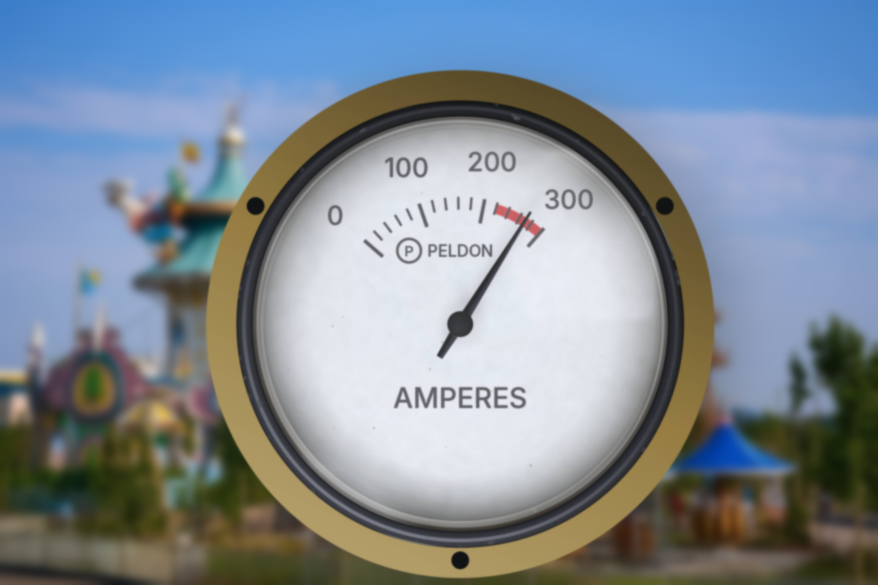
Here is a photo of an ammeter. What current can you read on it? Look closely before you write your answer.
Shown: 270 A
